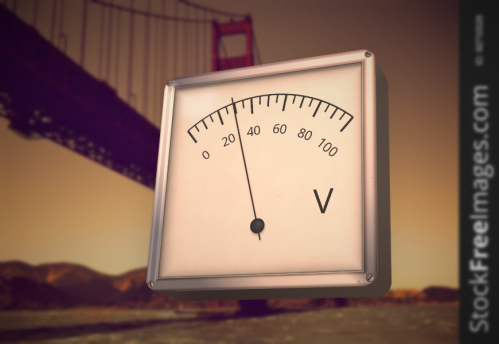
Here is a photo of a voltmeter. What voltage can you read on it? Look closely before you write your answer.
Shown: 30 V
